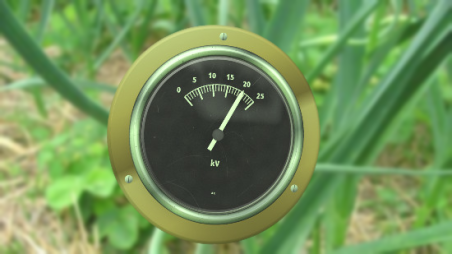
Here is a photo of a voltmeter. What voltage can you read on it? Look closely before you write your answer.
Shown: 20 kV
